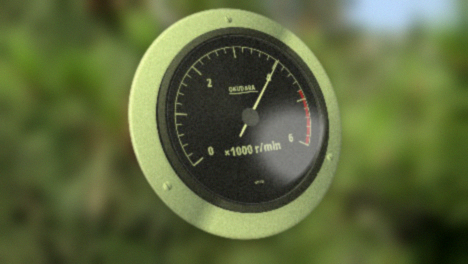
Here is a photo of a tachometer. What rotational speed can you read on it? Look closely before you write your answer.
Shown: 4000 rpm
